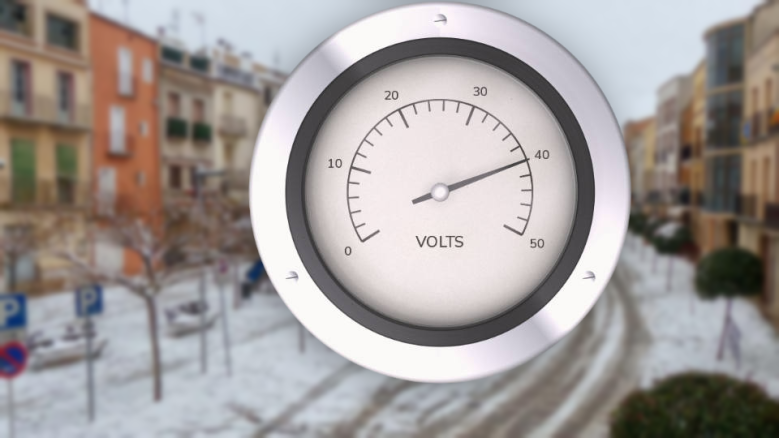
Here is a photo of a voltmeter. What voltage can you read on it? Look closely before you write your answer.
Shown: 40 V
